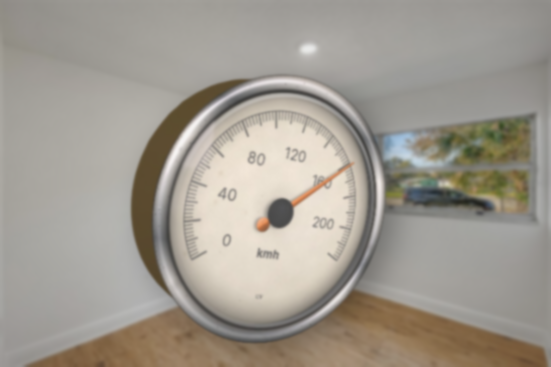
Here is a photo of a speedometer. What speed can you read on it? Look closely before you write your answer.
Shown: 160 km/h
